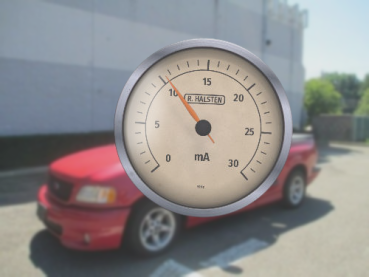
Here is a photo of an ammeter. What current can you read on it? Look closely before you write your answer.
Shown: 10.5 mA
